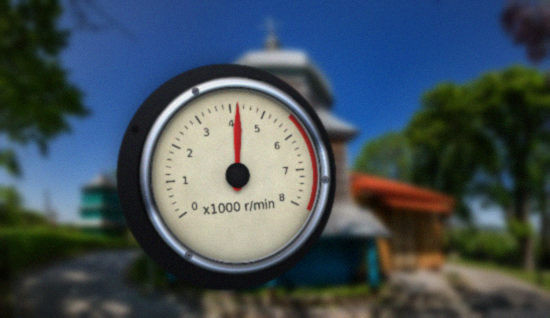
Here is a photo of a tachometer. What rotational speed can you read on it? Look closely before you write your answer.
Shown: 4200 rpm
